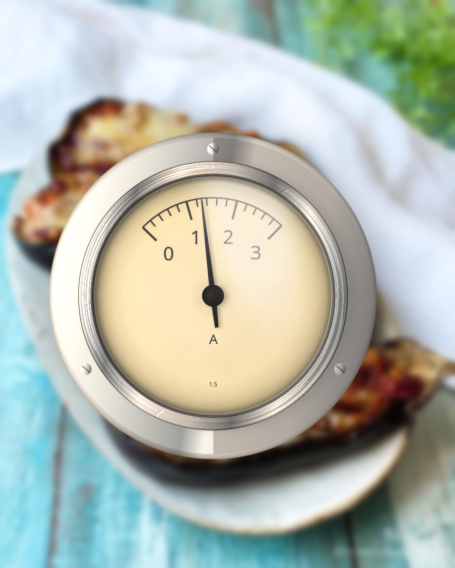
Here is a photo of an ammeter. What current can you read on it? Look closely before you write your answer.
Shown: 1.3 A
